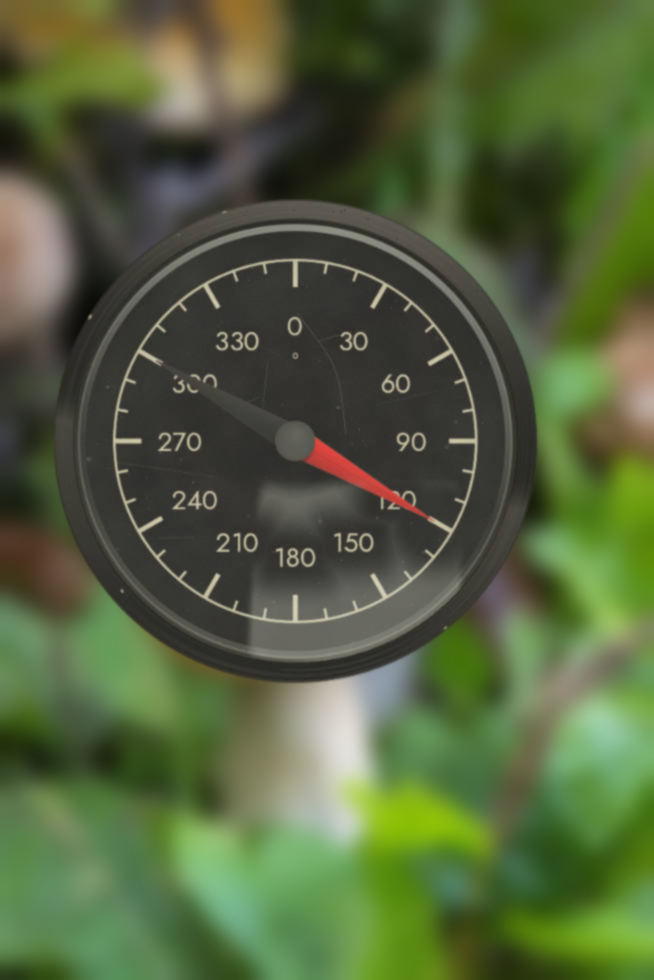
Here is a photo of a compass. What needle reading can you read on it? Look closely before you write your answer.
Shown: 120 °
